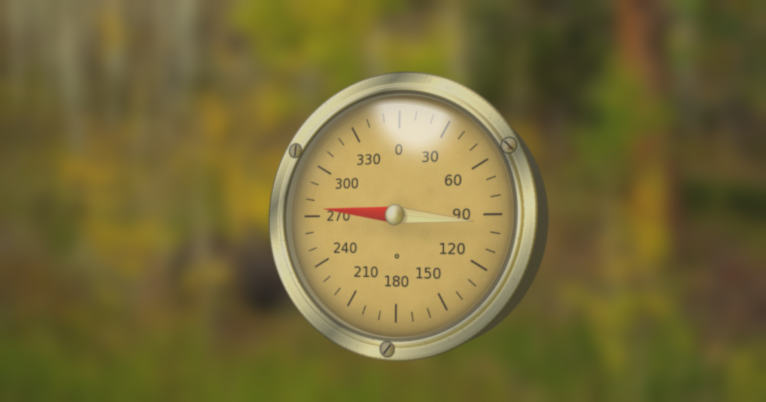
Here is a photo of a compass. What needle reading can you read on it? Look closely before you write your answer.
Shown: 275 °
